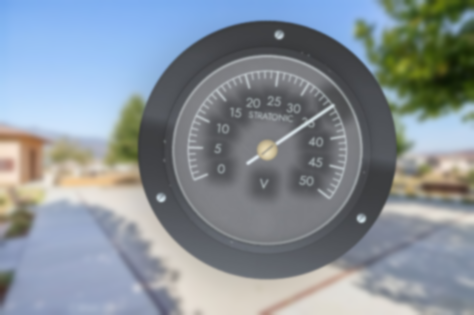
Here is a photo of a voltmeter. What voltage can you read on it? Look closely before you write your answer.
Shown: 35 V
